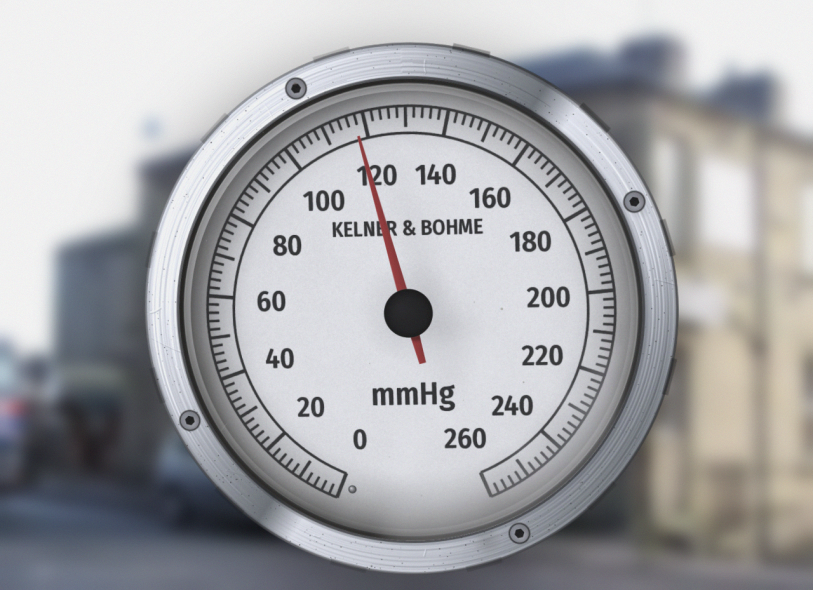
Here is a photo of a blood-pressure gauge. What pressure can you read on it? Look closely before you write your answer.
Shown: 118 mmHg
